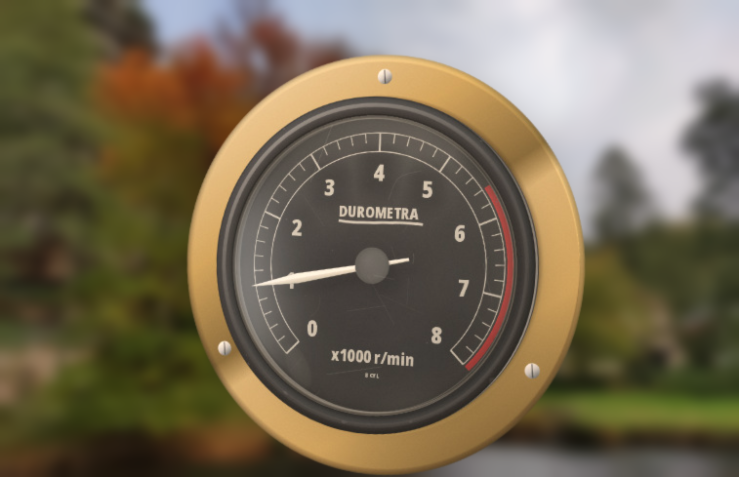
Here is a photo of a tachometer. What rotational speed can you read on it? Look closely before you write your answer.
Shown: 1000 rpm
